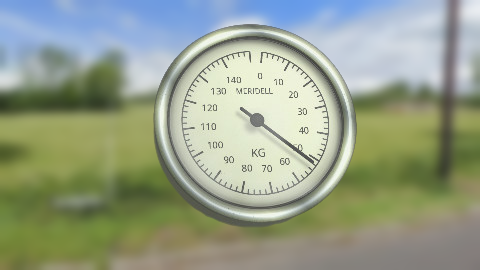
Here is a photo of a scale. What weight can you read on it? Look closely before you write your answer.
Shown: 52 kg
